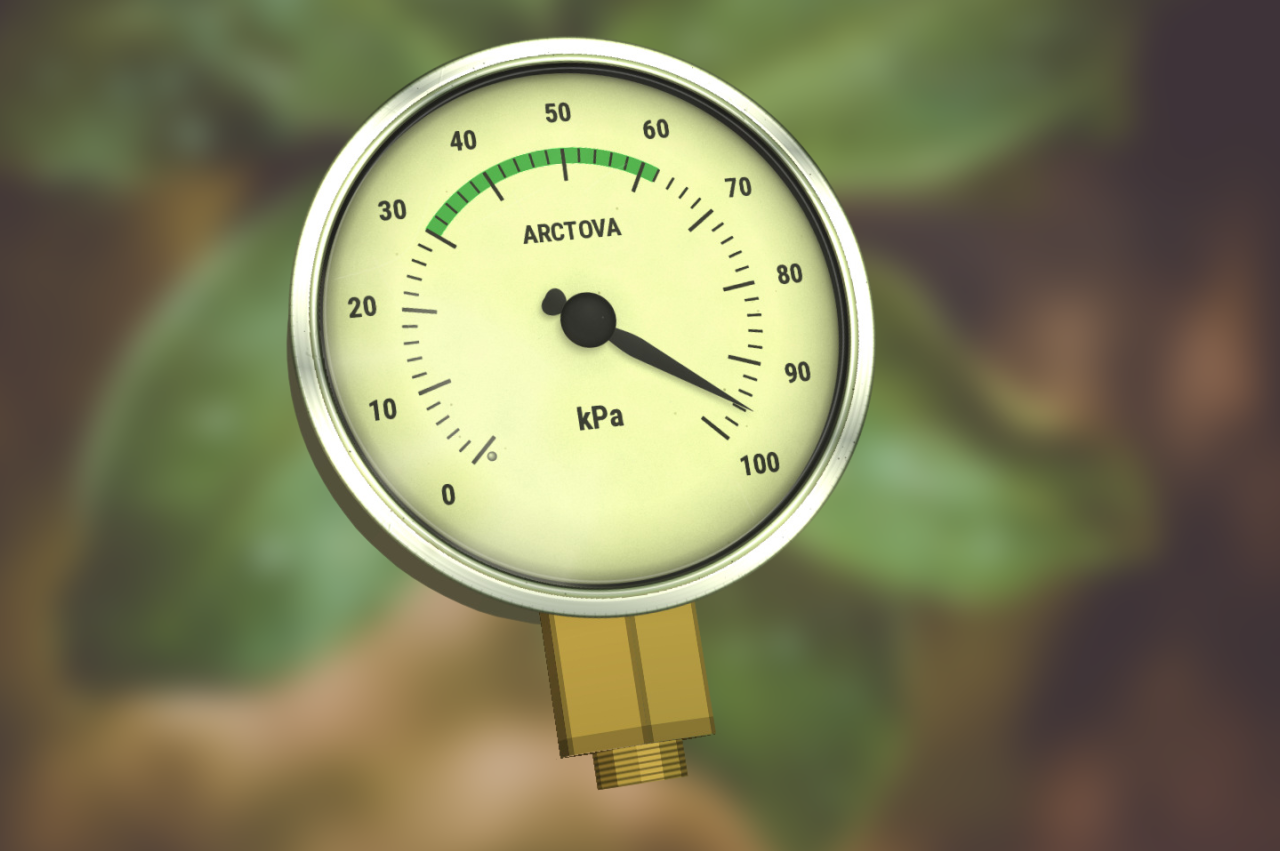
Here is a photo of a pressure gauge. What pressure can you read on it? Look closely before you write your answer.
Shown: 96 kPa
